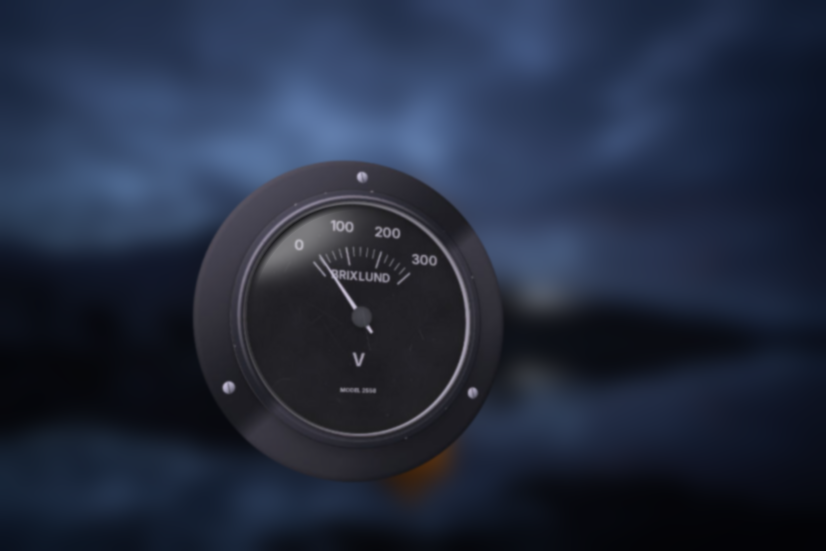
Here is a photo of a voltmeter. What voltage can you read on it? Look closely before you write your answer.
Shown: 20 V
